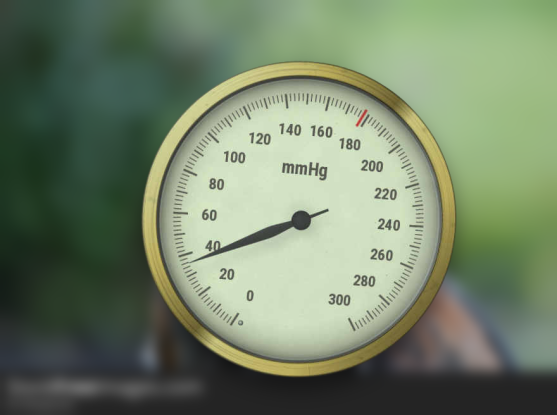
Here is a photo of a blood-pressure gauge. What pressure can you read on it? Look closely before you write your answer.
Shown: 36 mmHg
